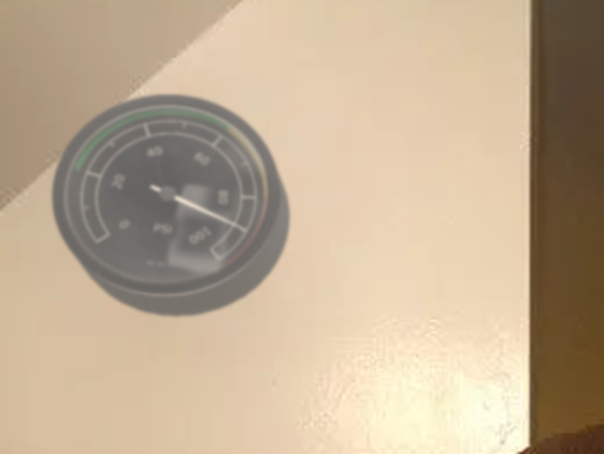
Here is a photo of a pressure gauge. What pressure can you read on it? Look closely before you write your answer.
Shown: 90 psi
